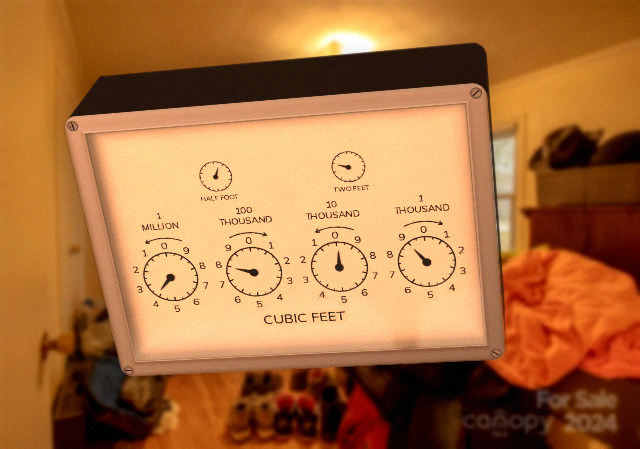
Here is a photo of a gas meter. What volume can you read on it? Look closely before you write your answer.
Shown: 379900 ft³
